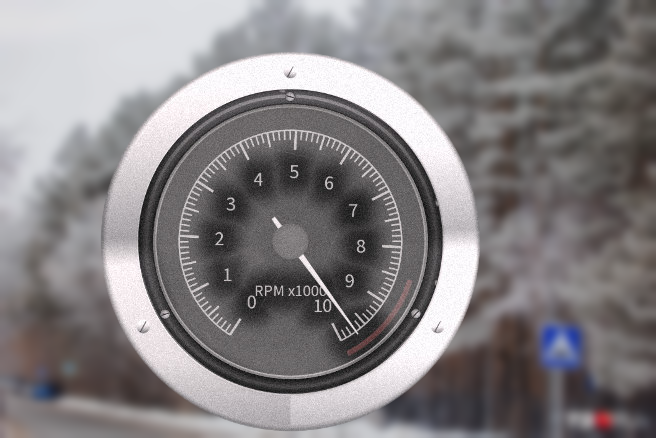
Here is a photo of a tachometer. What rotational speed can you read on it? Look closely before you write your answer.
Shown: 9700 rpm
